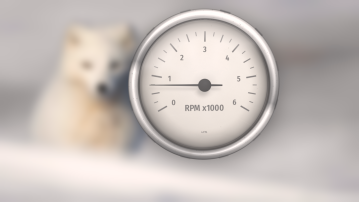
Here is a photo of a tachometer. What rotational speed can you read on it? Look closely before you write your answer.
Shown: 750 rpm
